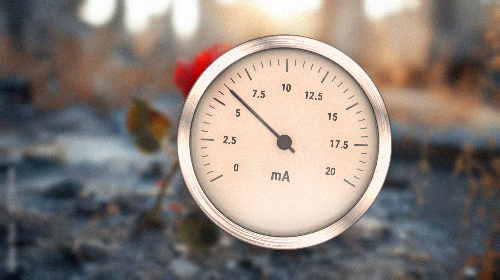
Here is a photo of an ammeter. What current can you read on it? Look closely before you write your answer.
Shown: 6 mA
